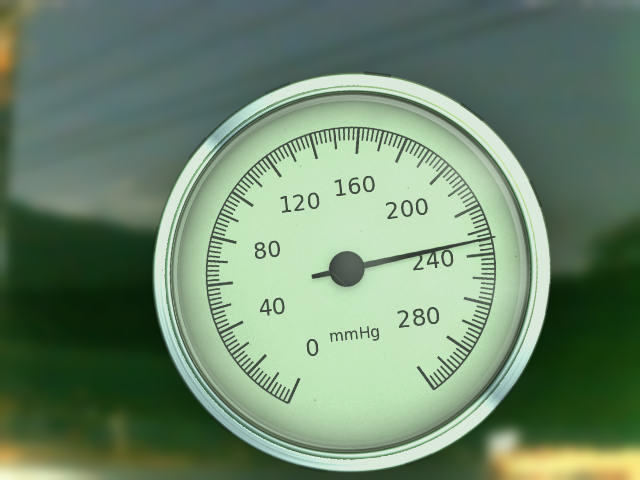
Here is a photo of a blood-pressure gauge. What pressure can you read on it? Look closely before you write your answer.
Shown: 234 mmHg
